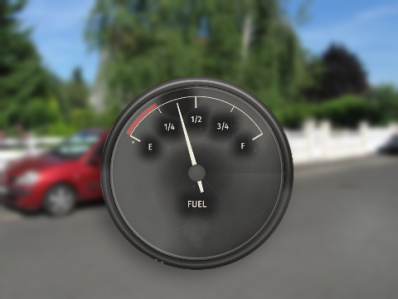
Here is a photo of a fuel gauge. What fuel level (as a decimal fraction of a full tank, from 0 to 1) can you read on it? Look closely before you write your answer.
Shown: 0.375
